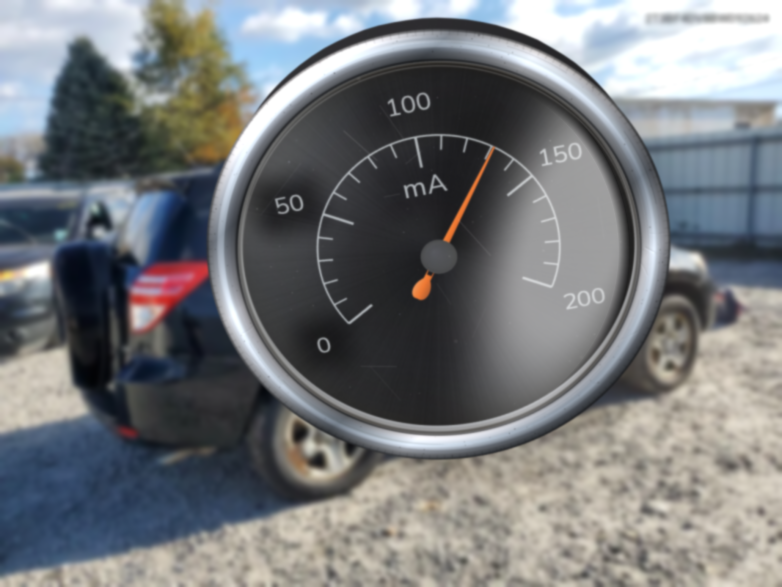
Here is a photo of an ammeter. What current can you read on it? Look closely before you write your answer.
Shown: 130 mA
